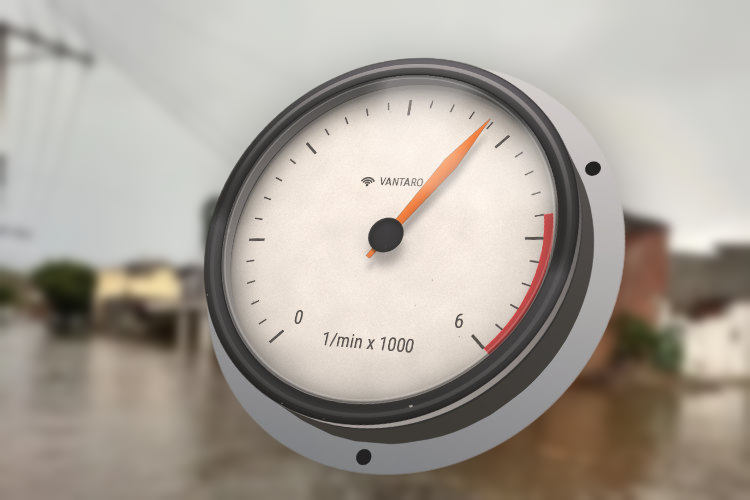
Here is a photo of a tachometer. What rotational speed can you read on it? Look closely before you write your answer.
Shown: 3800 rpm
